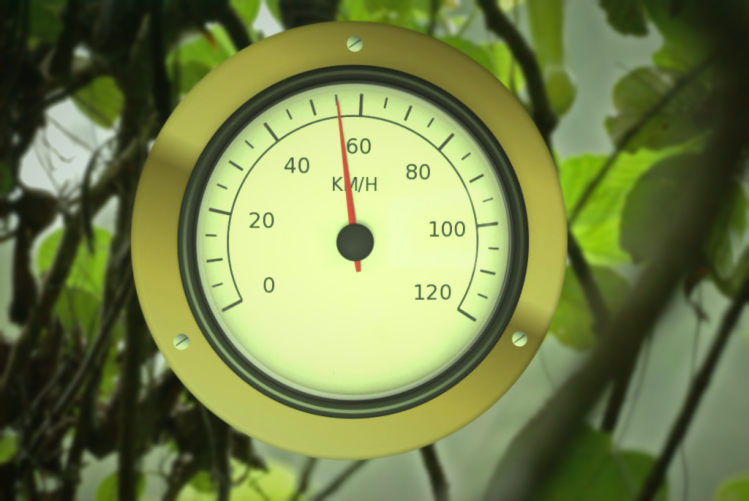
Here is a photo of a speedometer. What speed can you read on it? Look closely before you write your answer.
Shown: 55 km/h
